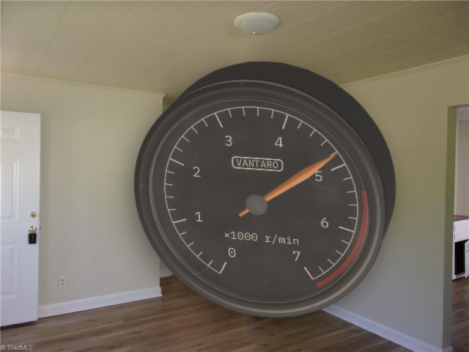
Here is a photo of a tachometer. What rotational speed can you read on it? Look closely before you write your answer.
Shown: 4800 rpm
